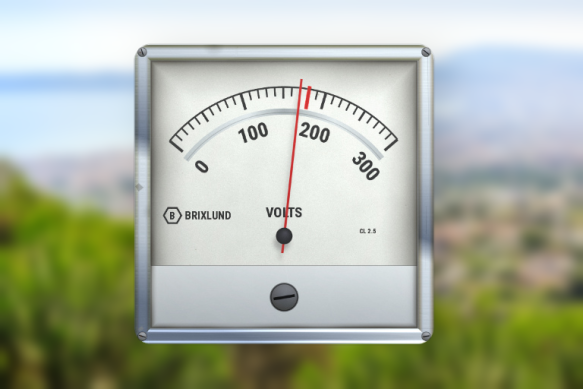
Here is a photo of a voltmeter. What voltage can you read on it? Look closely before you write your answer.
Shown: 170 V
